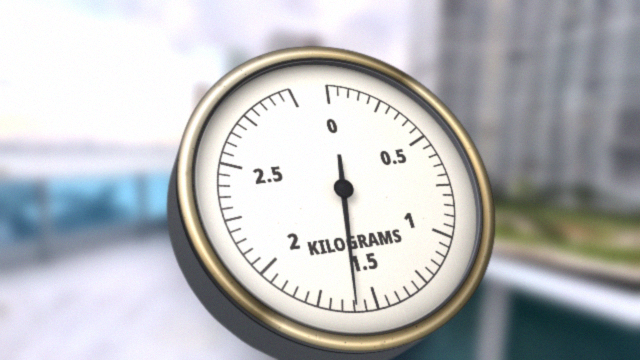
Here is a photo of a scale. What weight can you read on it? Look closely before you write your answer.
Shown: 1.6 kg
